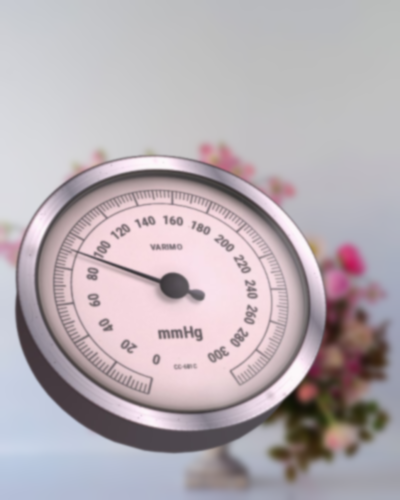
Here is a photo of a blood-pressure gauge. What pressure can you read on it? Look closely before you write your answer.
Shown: 90 mmHg
